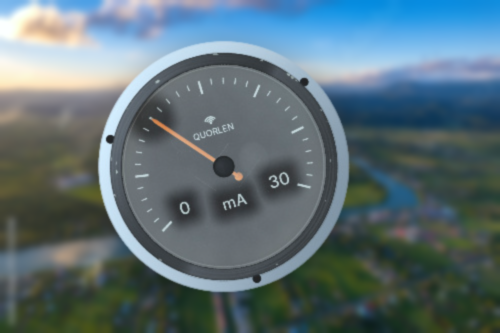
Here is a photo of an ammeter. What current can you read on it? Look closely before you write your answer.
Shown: 10 mA
